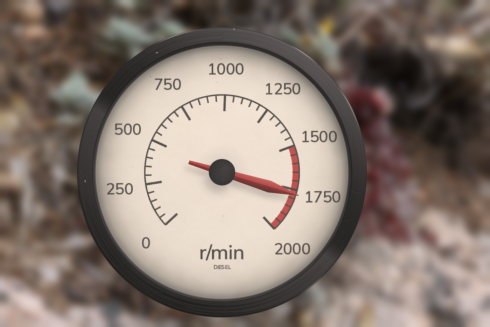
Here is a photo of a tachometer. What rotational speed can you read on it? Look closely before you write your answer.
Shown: 1775 rpm
